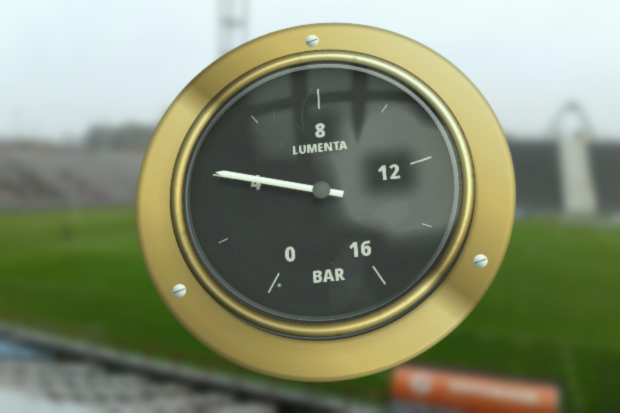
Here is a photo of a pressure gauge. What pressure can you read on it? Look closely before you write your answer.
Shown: 4 bar
